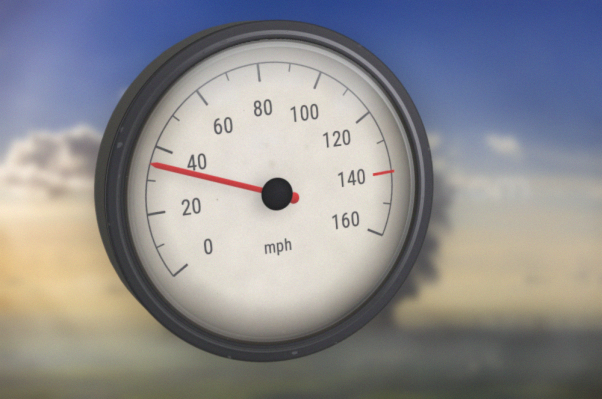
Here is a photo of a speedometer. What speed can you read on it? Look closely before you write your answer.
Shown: 35 mph
